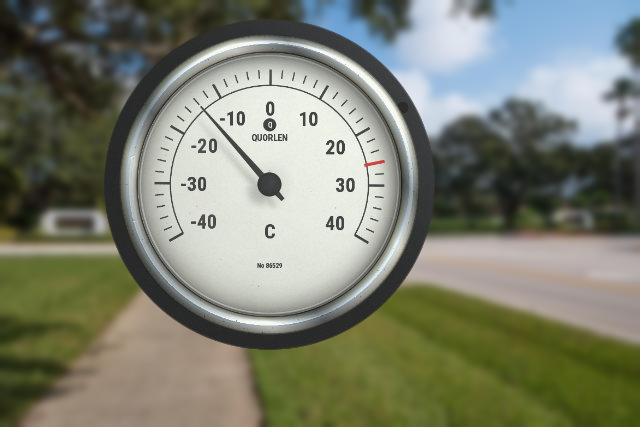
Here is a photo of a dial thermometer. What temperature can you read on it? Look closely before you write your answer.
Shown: -14 °C
